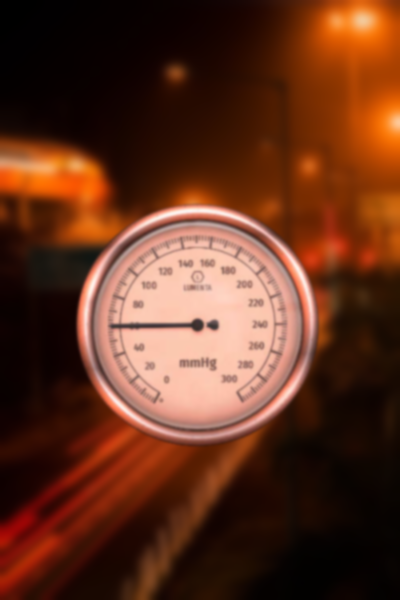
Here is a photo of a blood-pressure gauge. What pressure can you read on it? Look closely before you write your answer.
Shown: 60 mmHg
